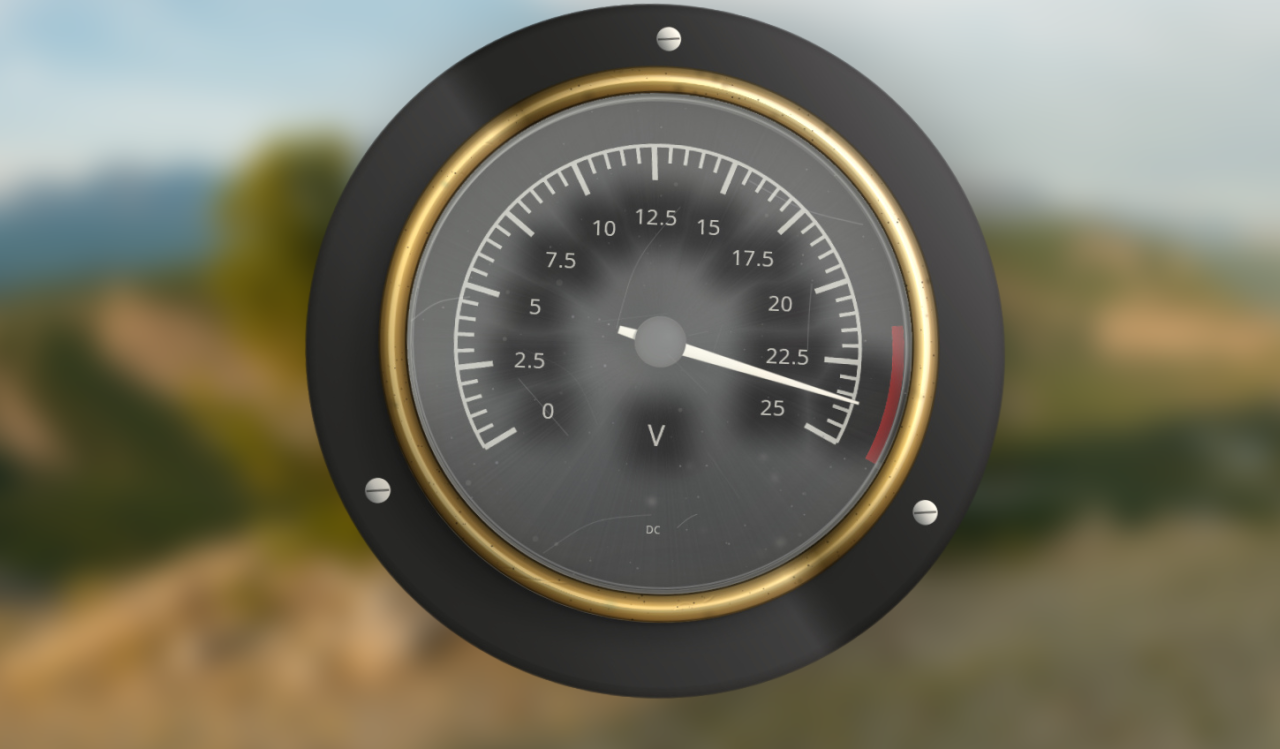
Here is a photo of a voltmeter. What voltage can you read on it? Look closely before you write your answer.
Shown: 23.75 V
